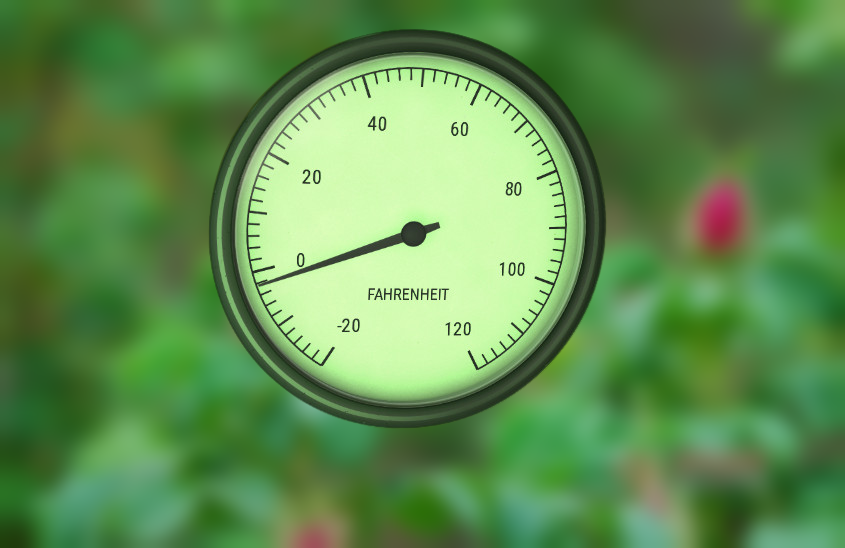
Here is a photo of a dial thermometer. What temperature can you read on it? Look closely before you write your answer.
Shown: -2 °F
